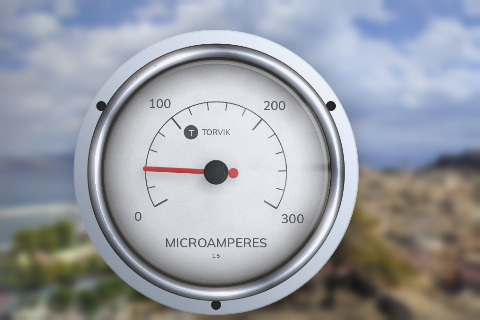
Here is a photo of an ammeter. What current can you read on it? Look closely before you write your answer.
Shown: 40 µA
